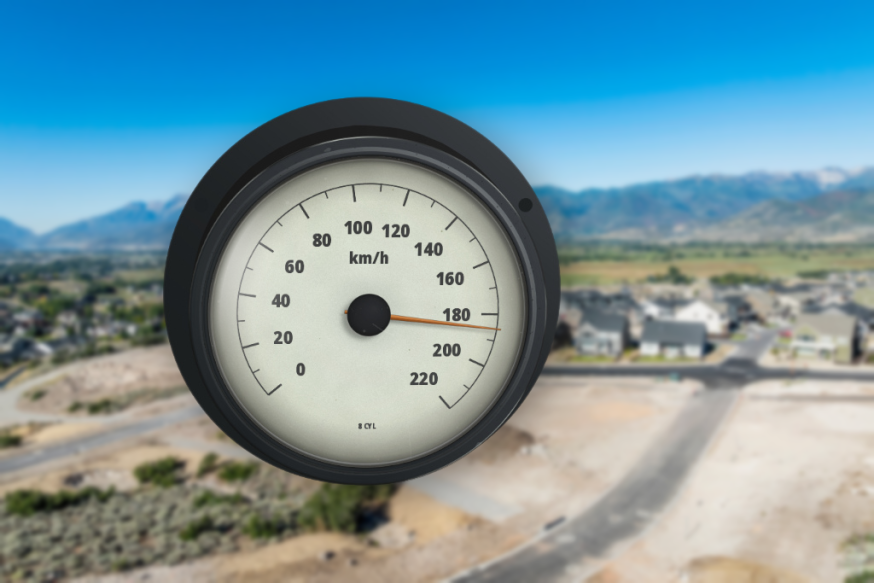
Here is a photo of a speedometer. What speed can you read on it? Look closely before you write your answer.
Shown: 185 km/h
